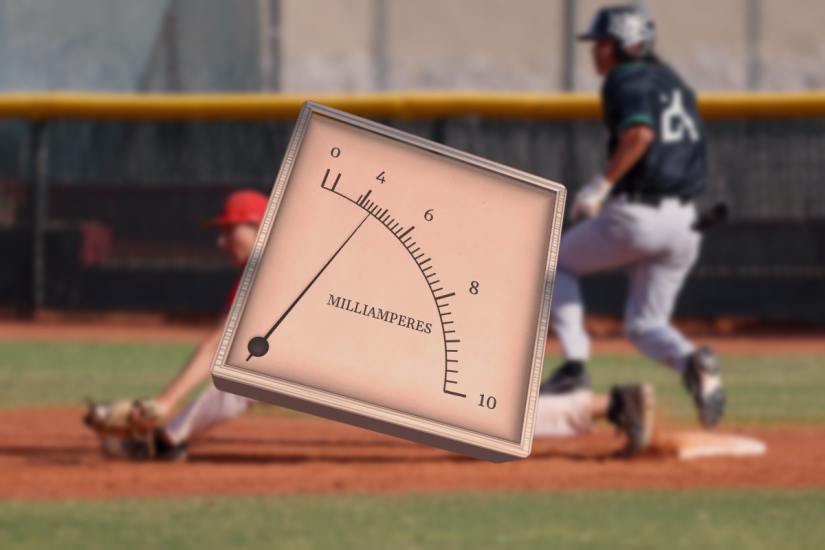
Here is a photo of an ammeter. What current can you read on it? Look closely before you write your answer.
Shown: 4.6 mA
